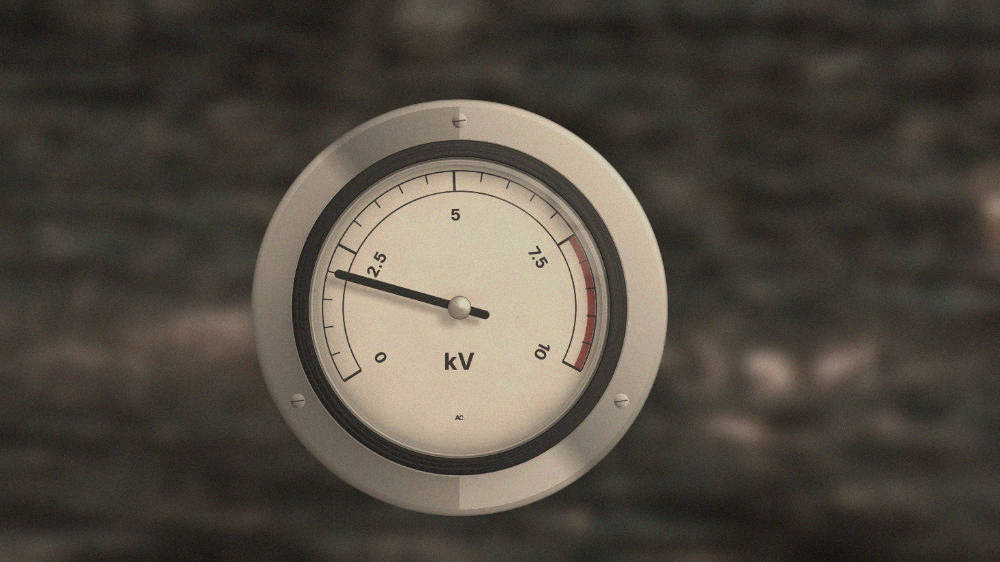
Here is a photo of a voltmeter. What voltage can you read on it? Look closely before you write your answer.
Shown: 2 kV
